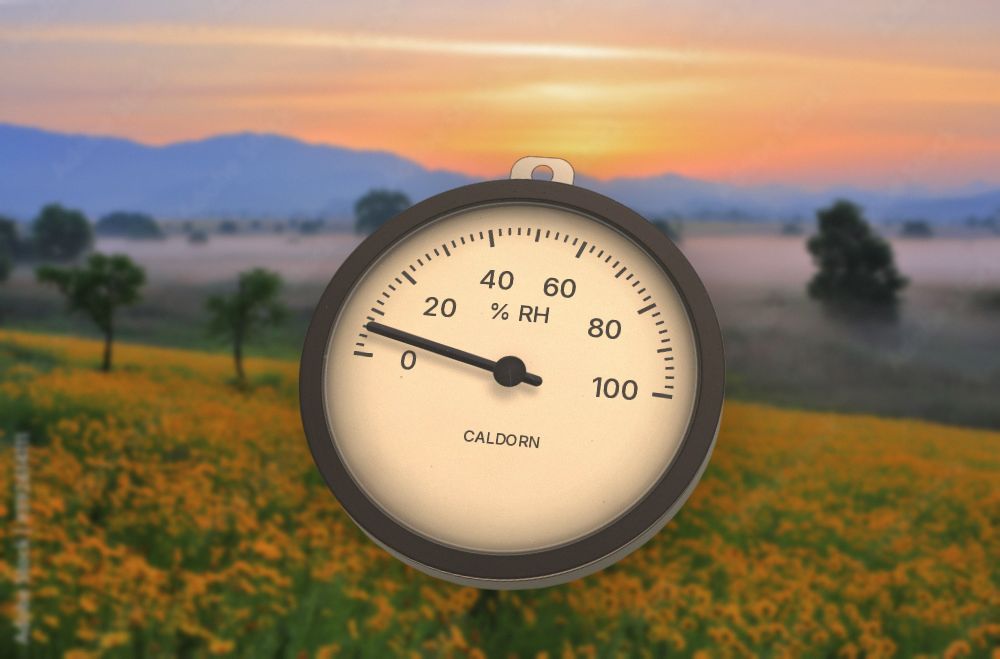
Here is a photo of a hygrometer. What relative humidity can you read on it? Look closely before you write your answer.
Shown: 6 %
